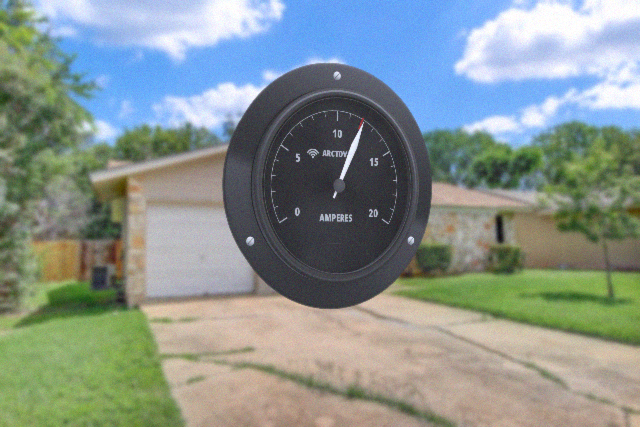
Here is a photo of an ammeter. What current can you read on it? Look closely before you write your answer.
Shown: 12 A
